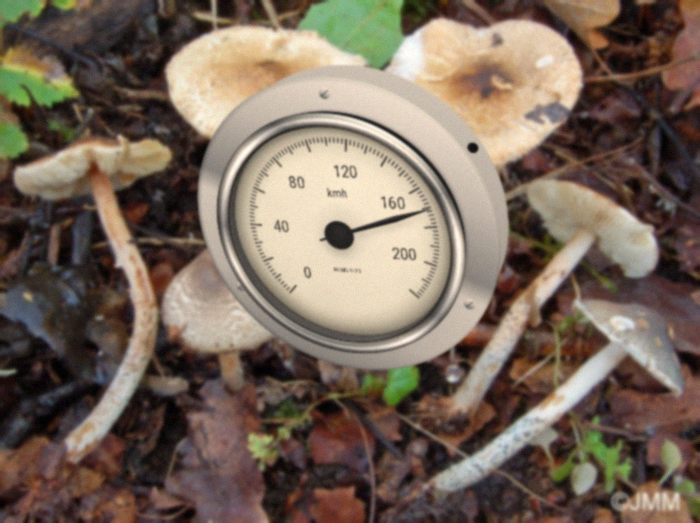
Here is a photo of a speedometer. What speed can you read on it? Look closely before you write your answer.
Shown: 170 km/h
